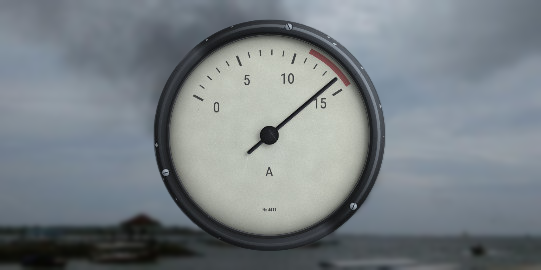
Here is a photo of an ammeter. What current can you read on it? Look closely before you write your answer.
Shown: 14 A
